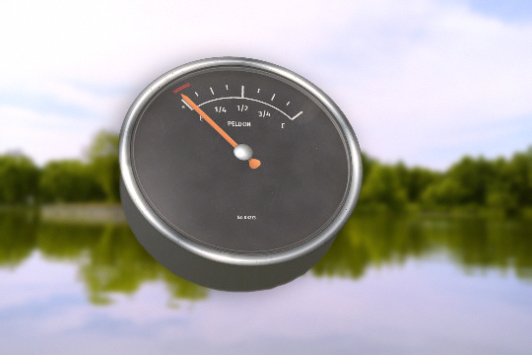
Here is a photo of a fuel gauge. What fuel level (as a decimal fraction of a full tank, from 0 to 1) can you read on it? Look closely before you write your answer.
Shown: 0
